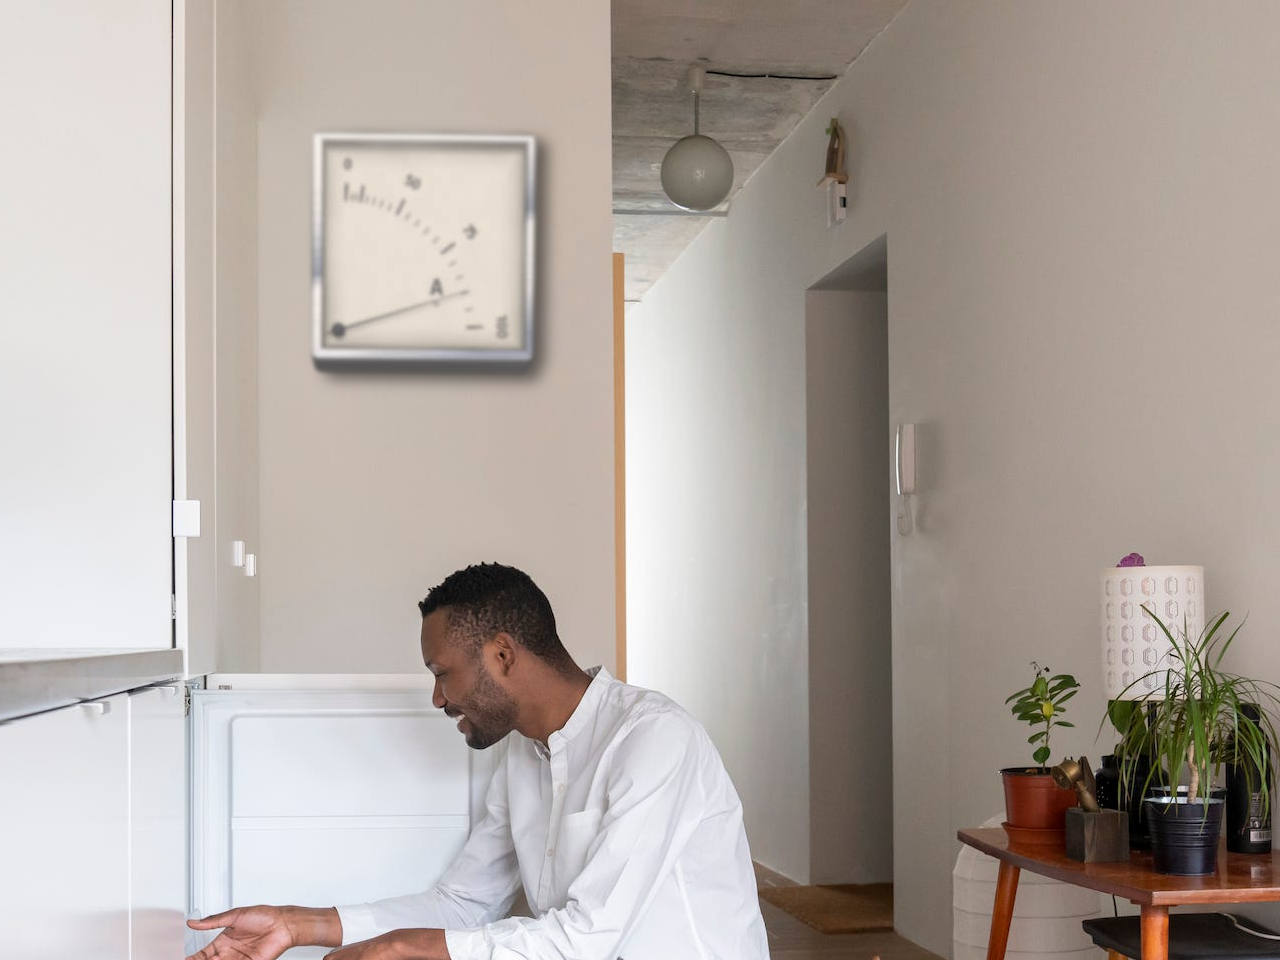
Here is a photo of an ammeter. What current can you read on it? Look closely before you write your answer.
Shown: 90 A
